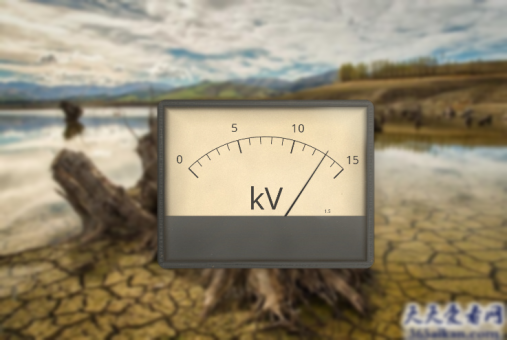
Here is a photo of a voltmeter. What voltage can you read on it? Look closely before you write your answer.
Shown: 13 kV
